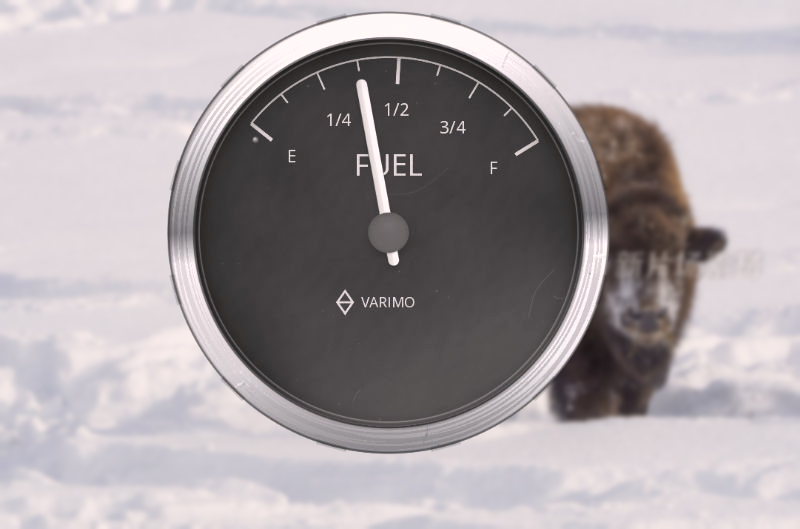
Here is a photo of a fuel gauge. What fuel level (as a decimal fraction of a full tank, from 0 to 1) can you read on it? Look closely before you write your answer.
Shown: 0.375
